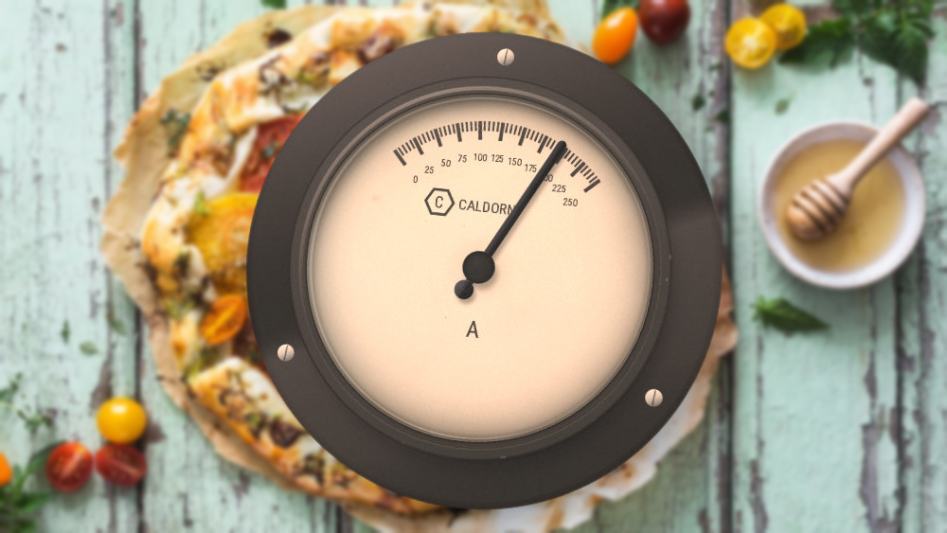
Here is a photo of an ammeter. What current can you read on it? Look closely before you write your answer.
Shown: 195 A
